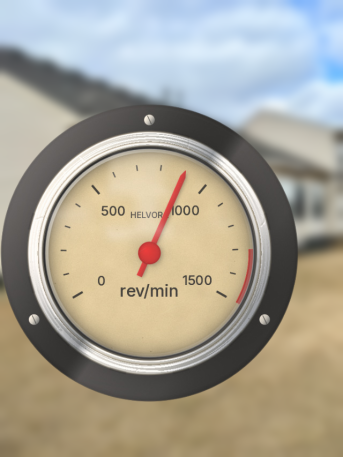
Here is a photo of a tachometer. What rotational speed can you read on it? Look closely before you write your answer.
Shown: 900 rpm
